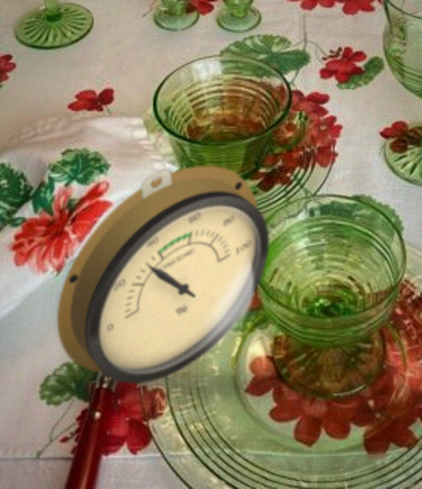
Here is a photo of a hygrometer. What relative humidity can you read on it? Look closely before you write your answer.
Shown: 32 %
